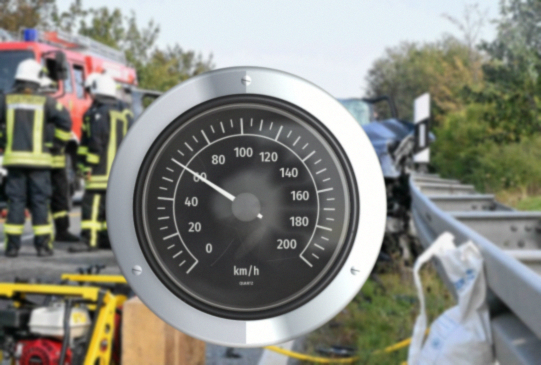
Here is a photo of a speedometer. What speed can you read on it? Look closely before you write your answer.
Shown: 60 km/h
